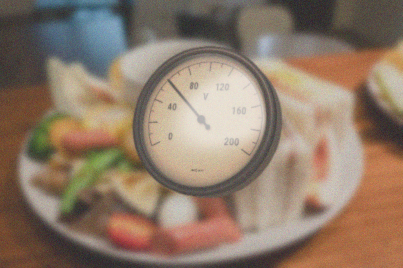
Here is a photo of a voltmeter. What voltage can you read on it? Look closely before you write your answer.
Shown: 60 V
